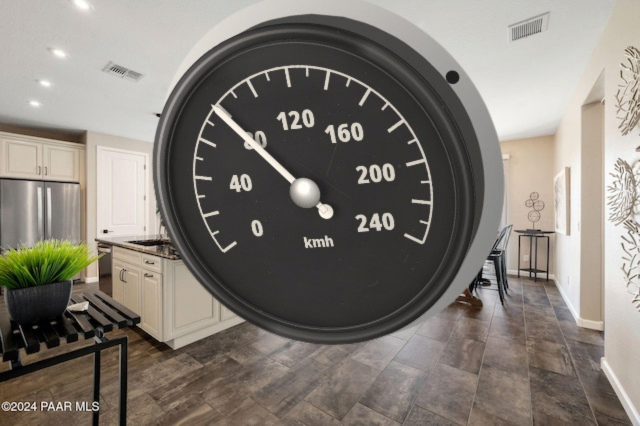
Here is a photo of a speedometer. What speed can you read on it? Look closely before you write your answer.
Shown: 80 km/h
